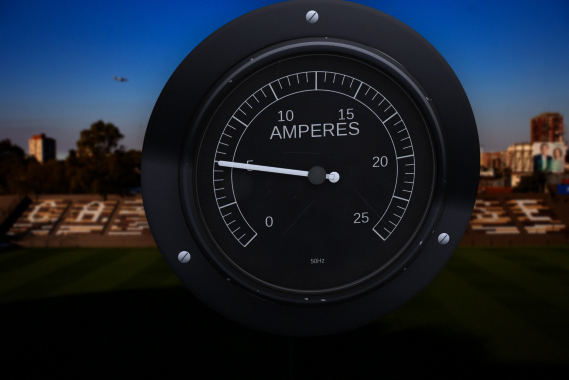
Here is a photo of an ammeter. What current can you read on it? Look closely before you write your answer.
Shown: 5 A
